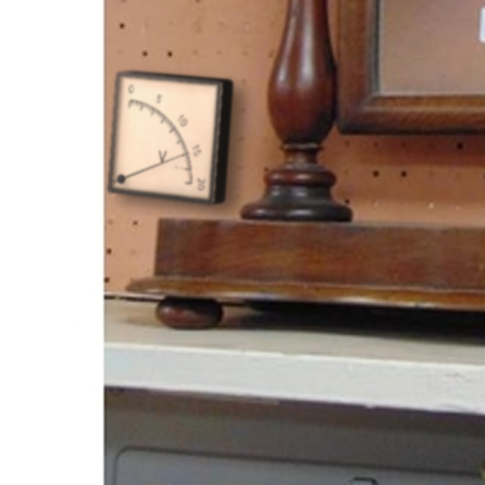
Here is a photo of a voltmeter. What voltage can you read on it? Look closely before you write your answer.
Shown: 15 V
